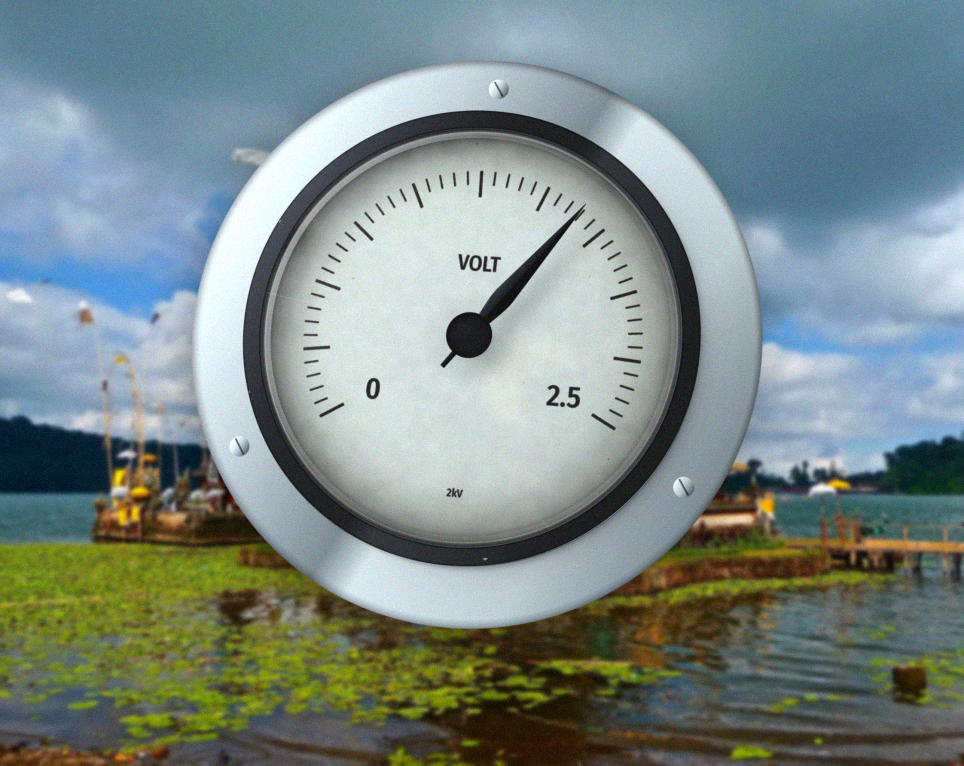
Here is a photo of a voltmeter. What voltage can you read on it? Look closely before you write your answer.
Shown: 1.65 V
